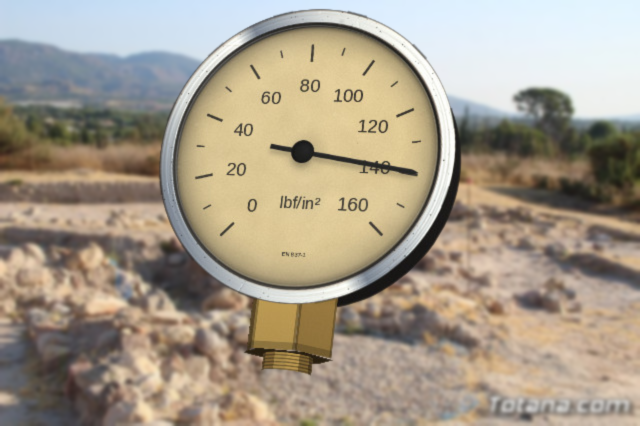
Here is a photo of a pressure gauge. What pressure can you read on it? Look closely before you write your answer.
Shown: 140 psi
